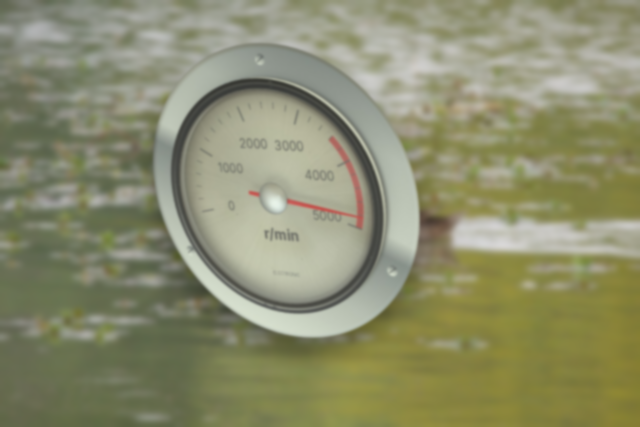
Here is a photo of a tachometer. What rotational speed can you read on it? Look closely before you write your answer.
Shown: 4800 rpm
